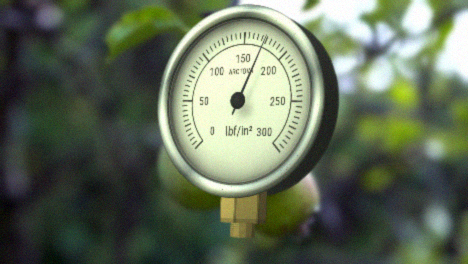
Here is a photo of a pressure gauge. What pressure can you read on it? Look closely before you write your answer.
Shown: 175 psi
